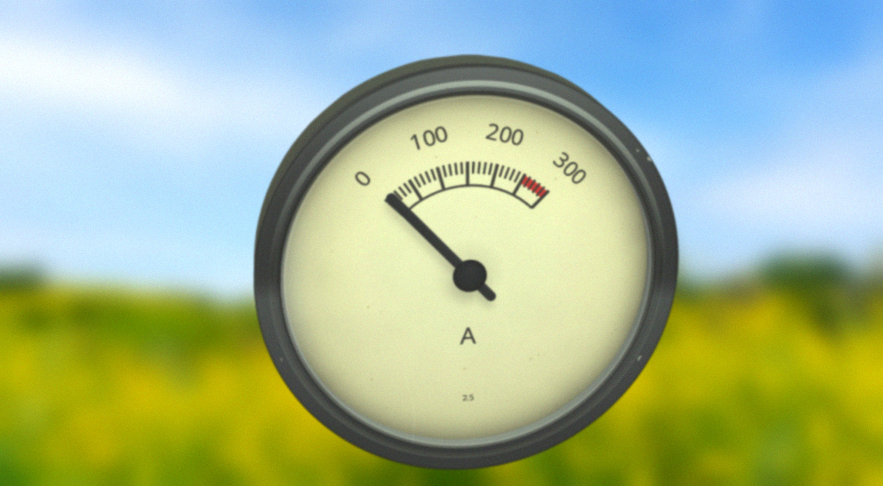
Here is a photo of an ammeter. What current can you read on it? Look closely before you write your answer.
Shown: 10 A
